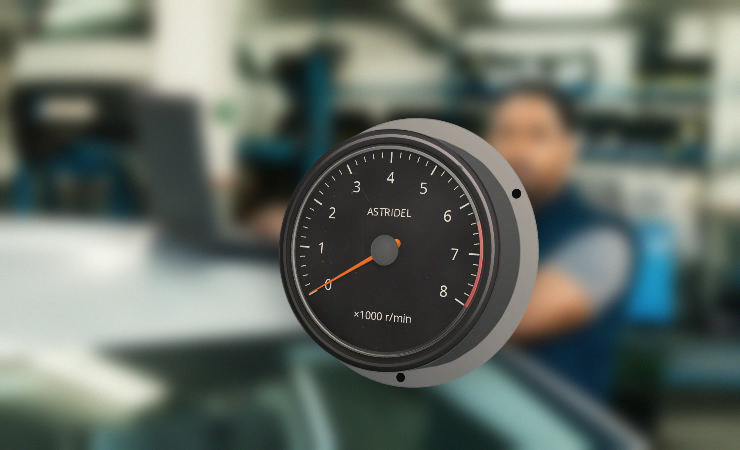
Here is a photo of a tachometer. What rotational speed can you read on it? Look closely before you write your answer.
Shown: 0 rpm
